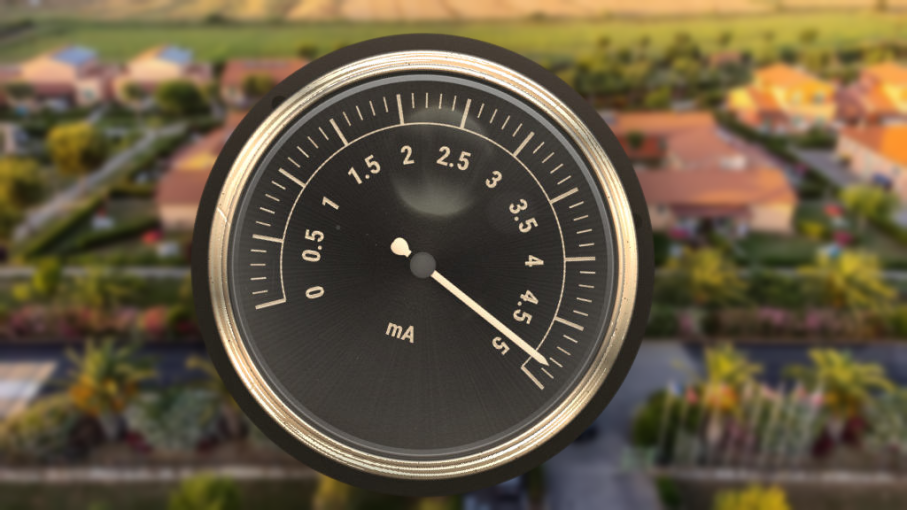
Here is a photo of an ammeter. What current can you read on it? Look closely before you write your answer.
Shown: 4.85 mA
